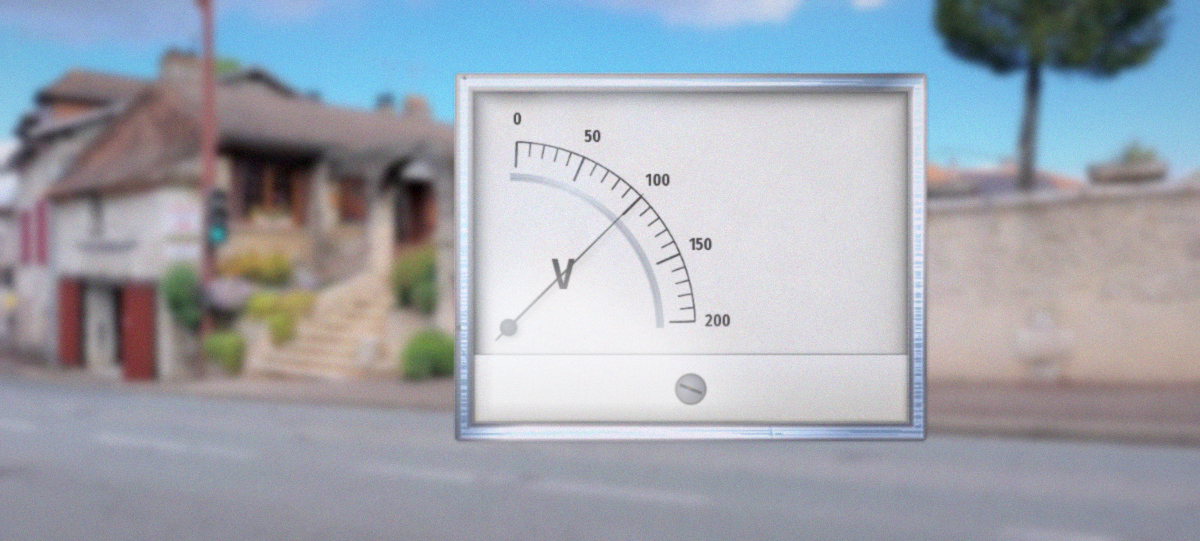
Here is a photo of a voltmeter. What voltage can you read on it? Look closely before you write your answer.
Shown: 100 V
